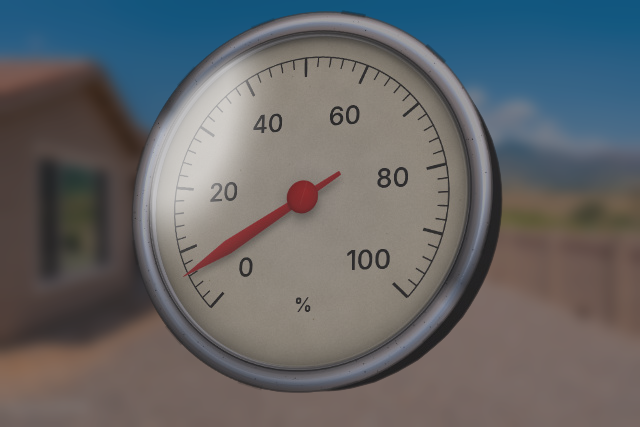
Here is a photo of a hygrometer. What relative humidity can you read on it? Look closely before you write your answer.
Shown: 6 %
